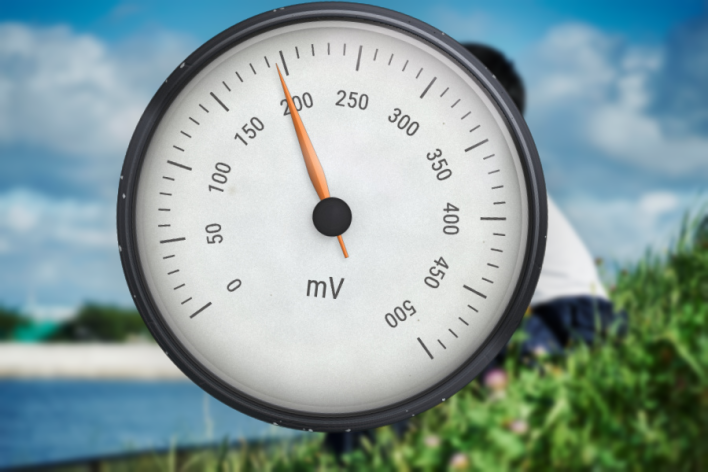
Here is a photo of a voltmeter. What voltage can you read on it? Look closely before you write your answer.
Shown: 195 mV
